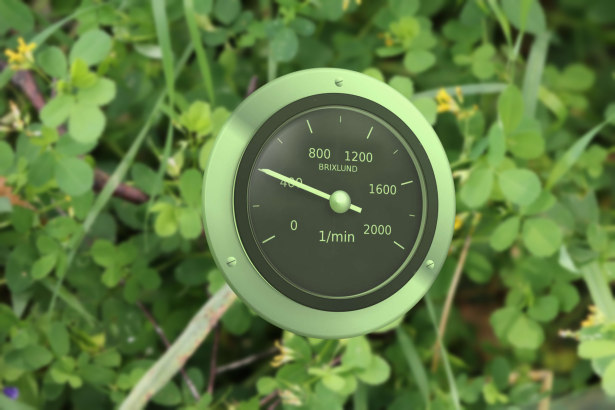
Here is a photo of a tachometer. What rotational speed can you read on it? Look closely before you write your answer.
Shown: 400 rpm
